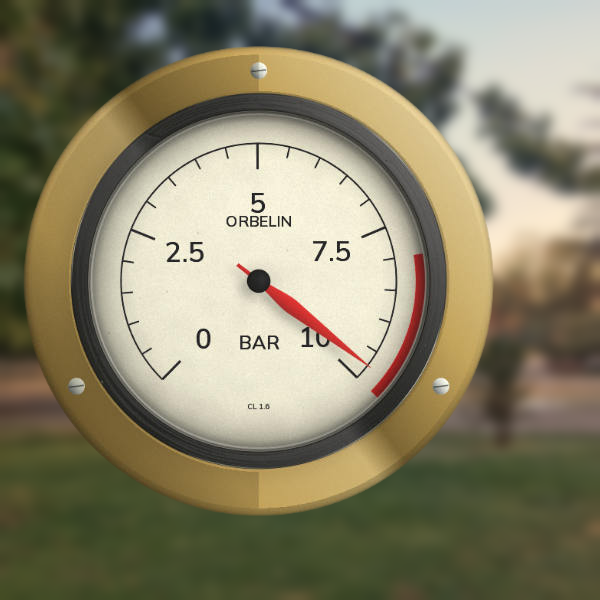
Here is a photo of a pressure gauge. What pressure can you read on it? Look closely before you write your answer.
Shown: 9.75 bar
